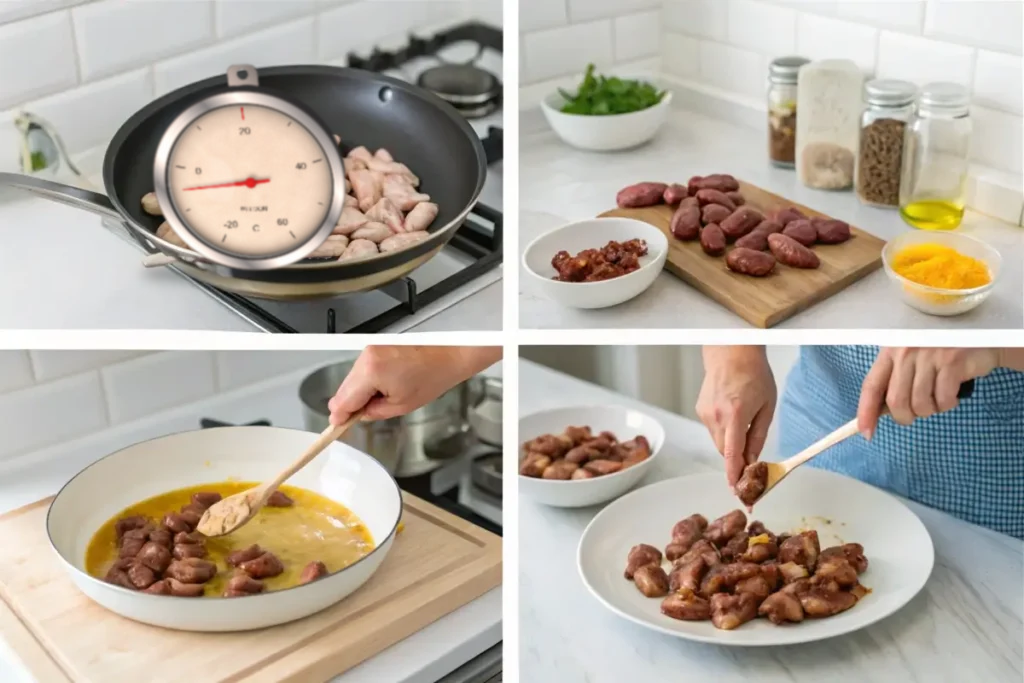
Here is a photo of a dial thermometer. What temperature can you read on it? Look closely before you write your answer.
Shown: -5 °C
